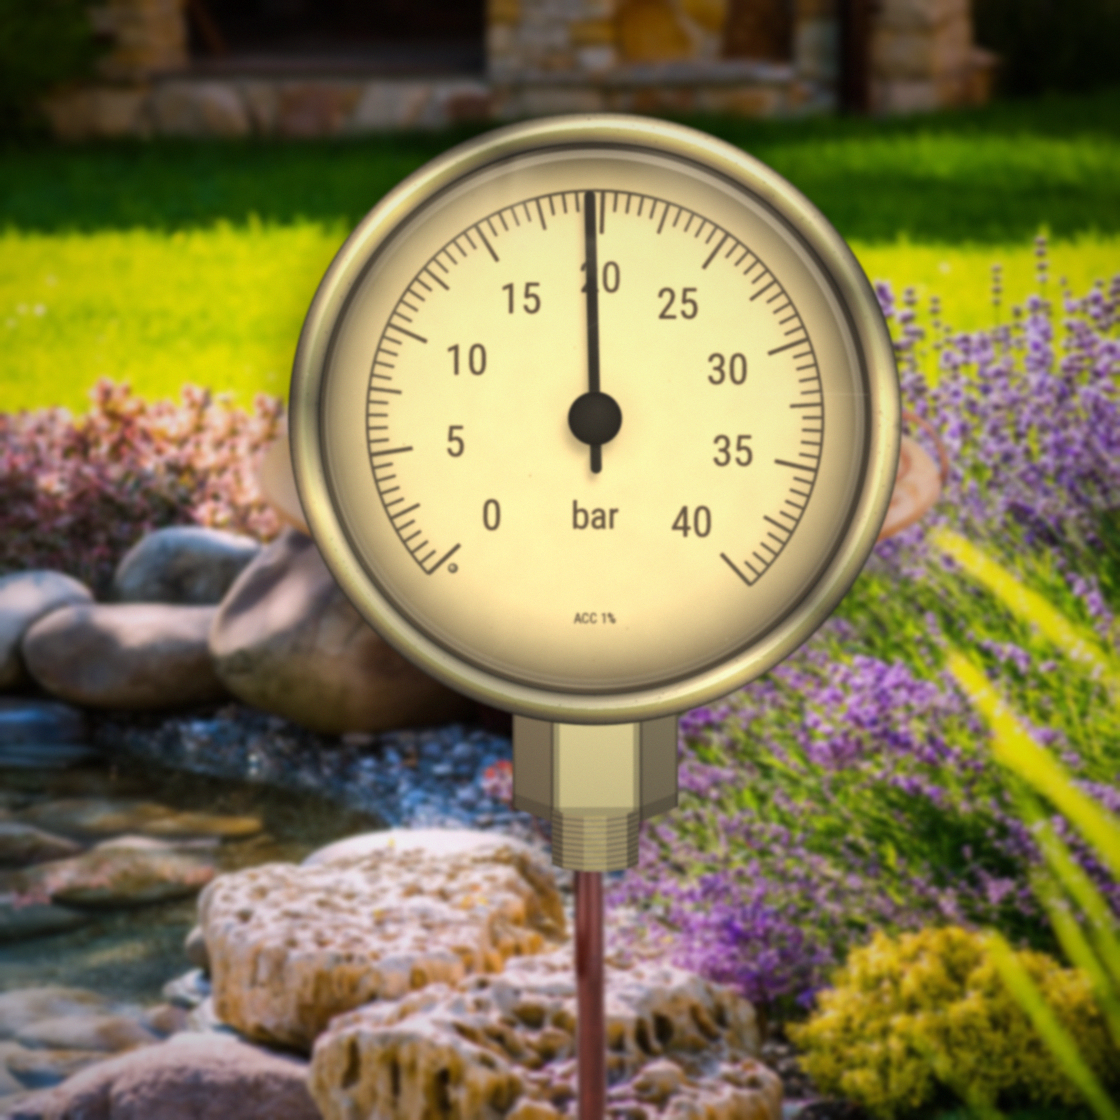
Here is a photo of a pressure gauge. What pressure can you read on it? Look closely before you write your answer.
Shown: 19.5 bar
